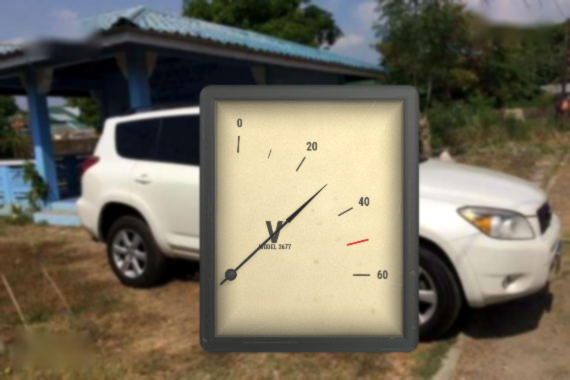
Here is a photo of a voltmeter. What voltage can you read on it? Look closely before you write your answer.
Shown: 30 V
